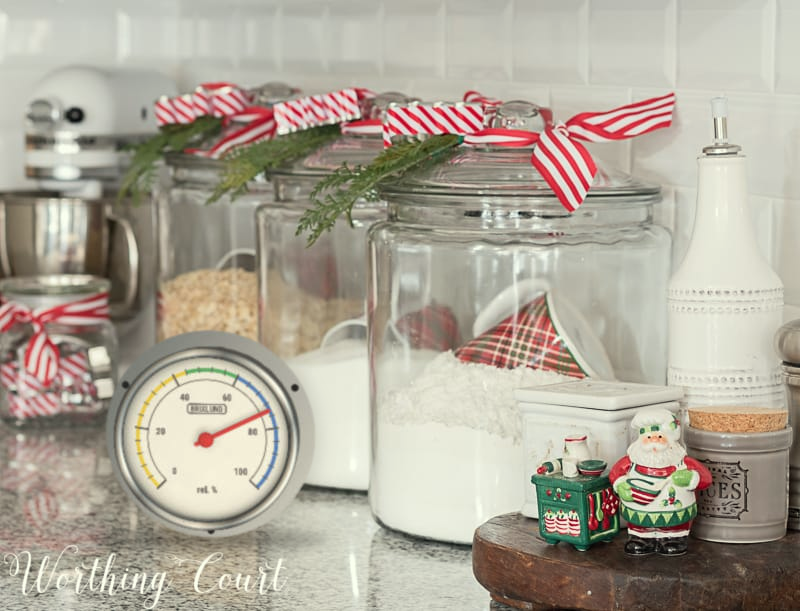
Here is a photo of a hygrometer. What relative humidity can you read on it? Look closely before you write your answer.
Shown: 74 %
